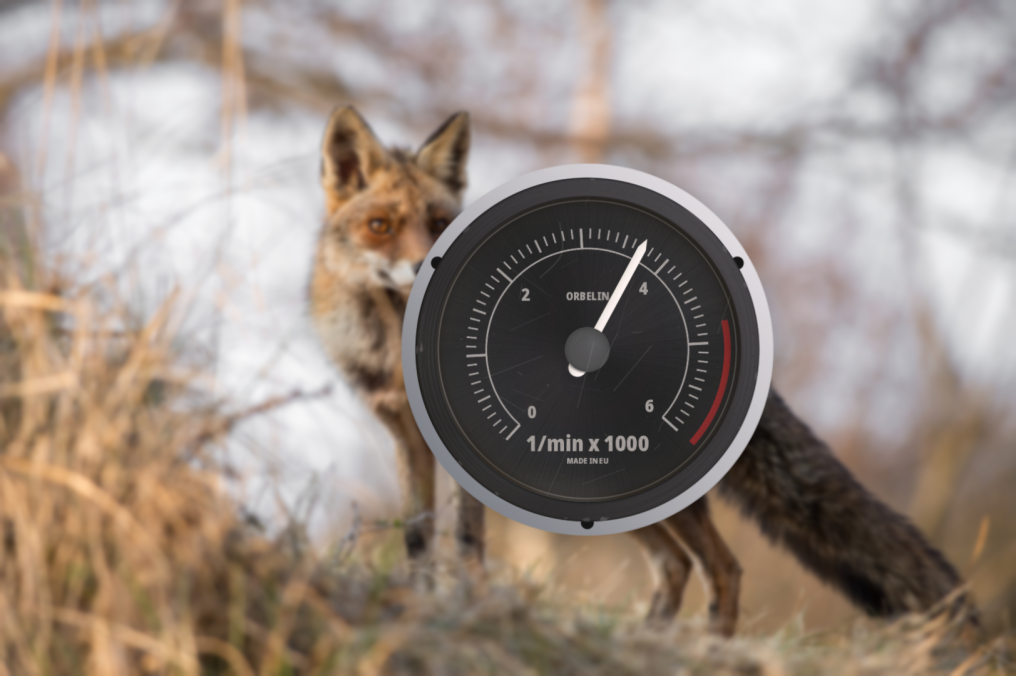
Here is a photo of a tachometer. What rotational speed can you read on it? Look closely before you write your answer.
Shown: 3700 rpm
